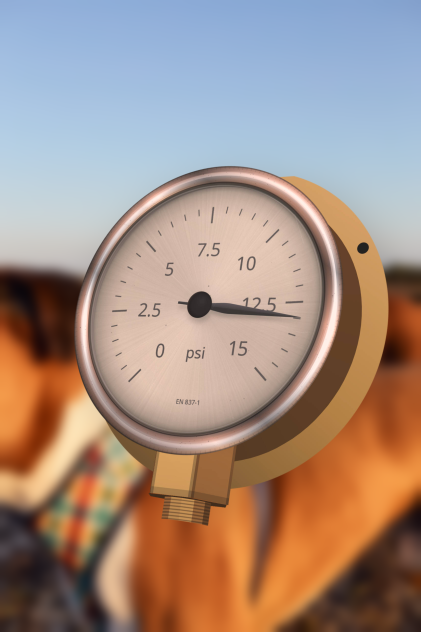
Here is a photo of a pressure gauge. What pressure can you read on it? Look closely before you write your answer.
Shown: 13 psi
